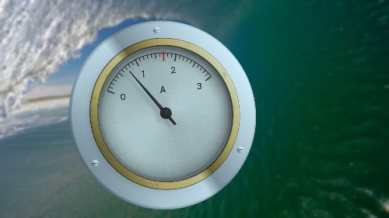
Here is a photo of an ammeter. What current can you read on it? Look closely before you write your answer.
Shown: 0.7 A
